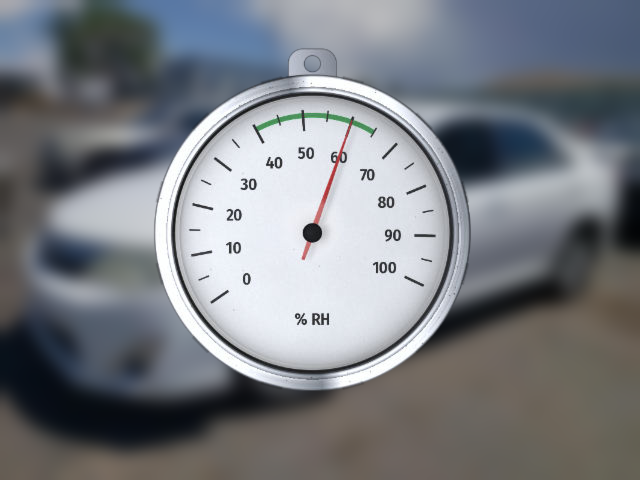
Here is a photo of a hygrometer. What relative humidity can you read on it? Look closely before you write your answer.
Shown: 60 %
